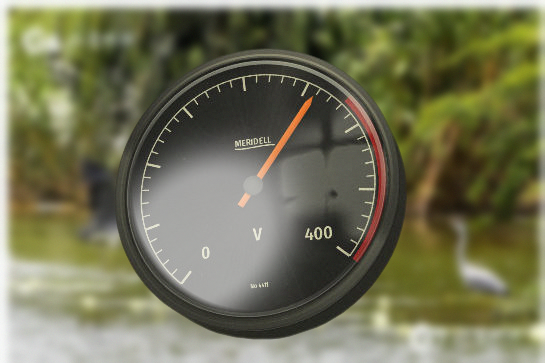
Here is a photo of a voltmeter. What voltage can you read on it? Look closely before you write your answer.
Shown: 260 V
